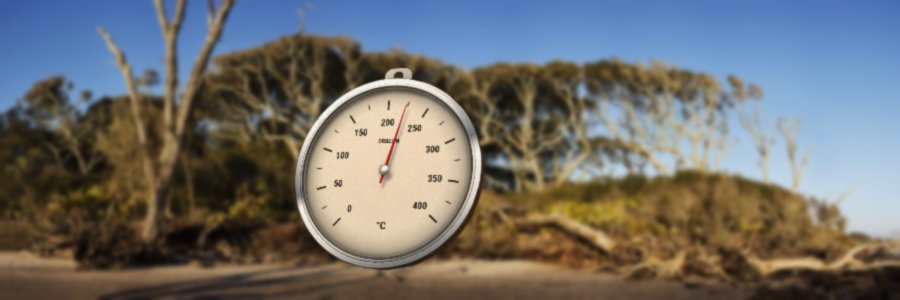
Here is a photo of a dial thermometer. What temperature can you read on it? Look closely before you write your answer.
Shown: 225 °C
